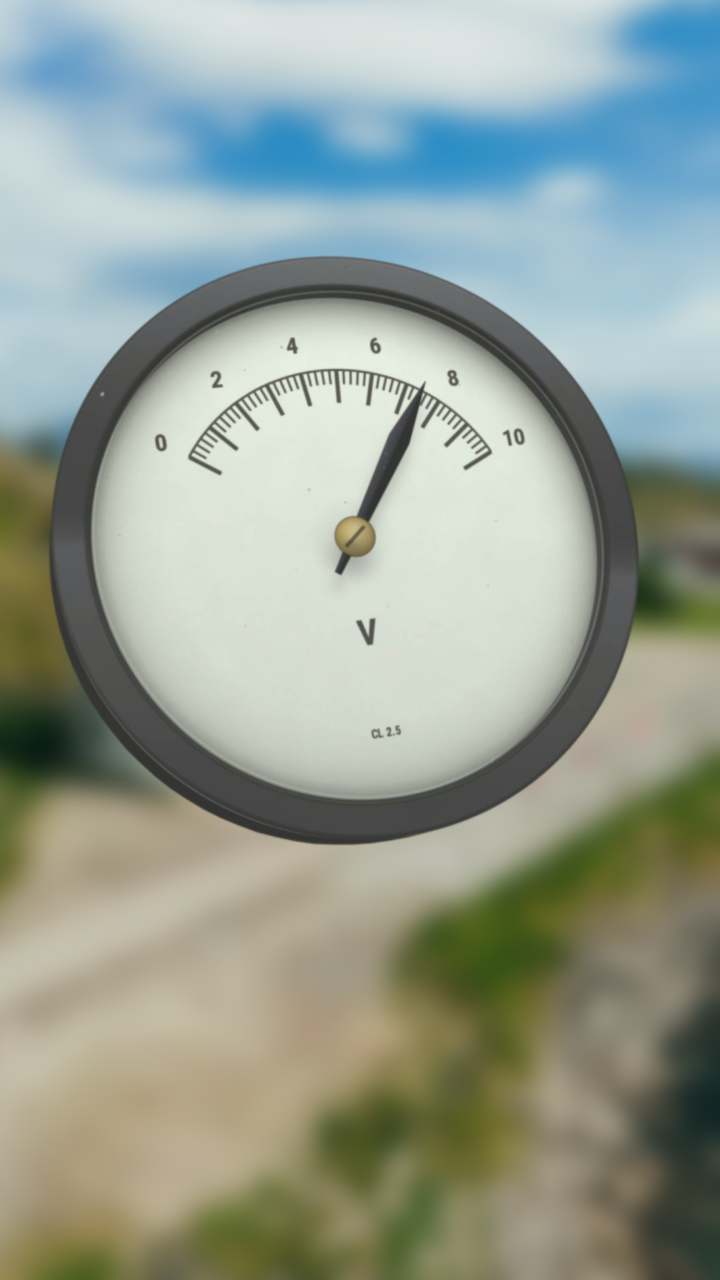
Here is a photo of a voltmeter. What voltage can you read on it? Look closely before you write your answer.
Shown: 7.4 V
